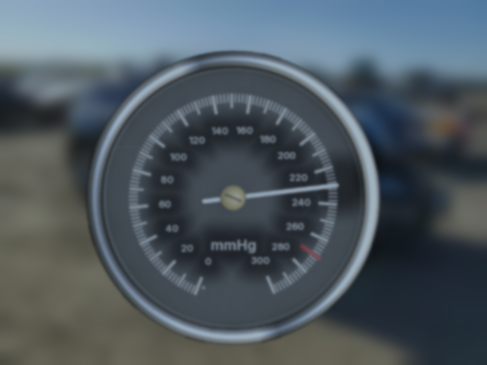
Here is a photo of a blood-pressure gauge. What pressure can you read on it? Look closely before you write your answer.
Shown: 230 mmHg
